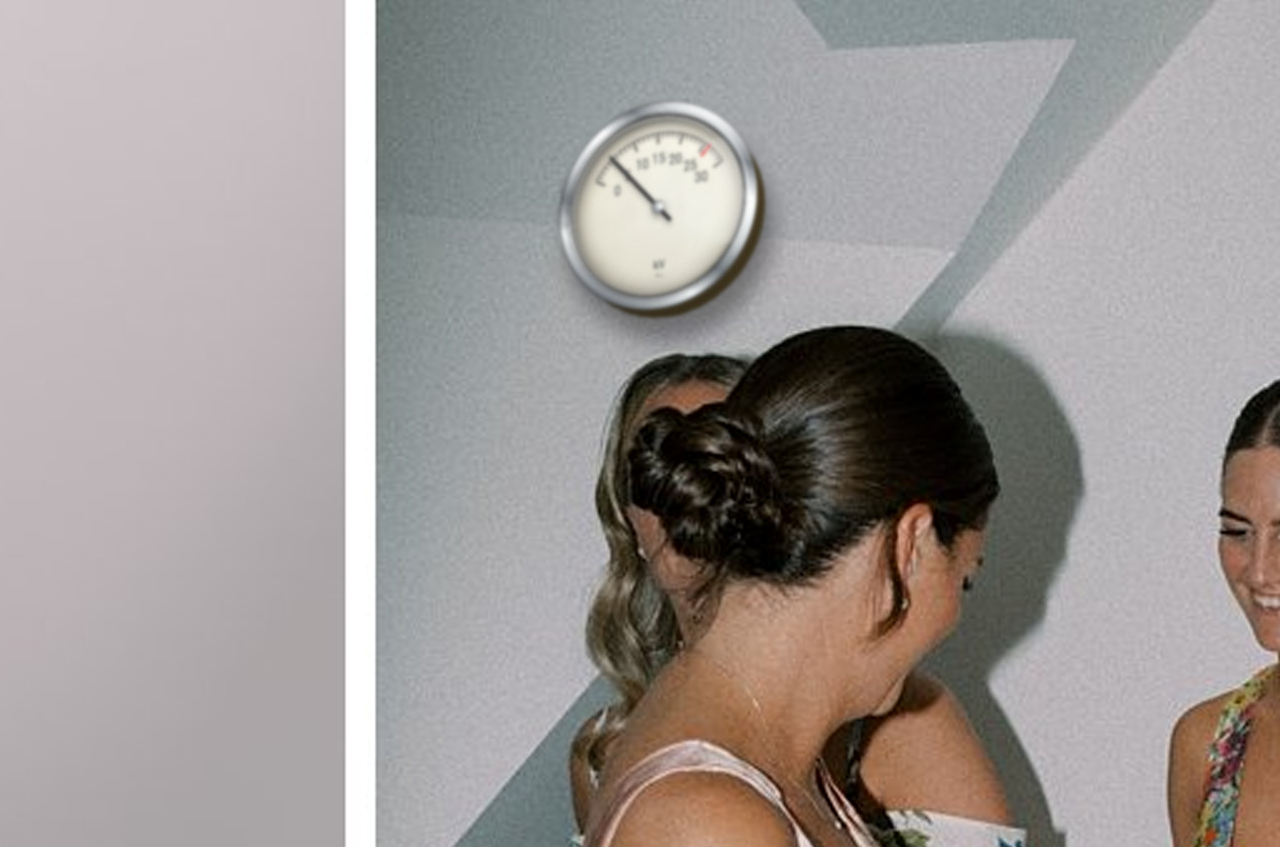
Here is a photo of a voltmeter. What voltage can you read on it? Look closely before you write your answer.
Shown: 5 kV
